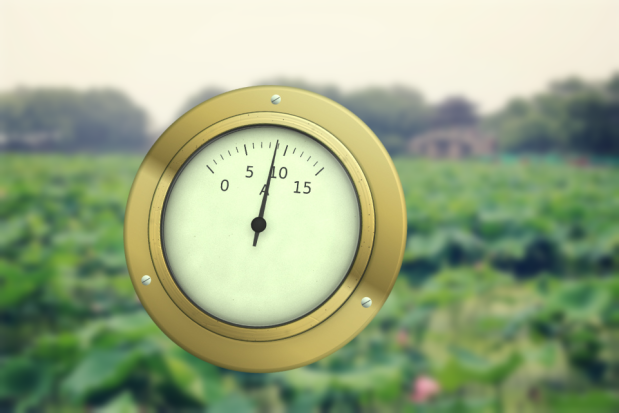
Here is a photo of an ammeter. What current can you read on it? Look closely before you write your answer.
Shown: 9 A
